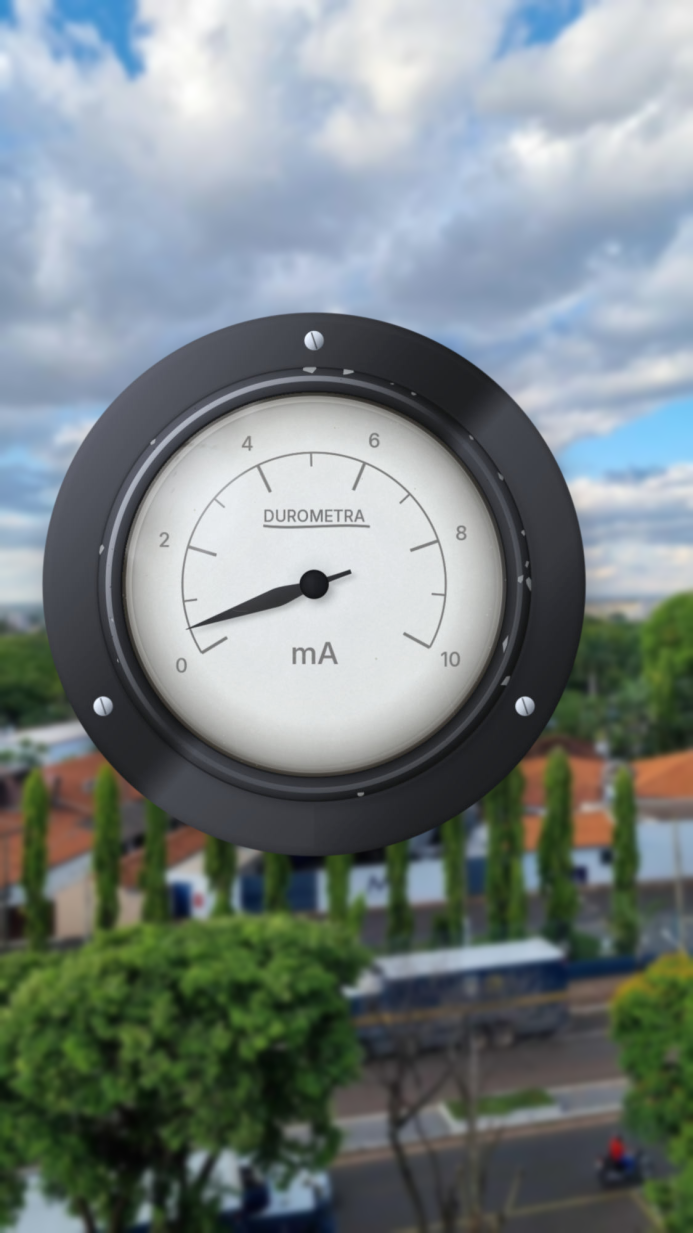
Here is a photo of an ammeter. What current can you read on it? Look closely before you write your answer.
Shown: 0.5 mA
